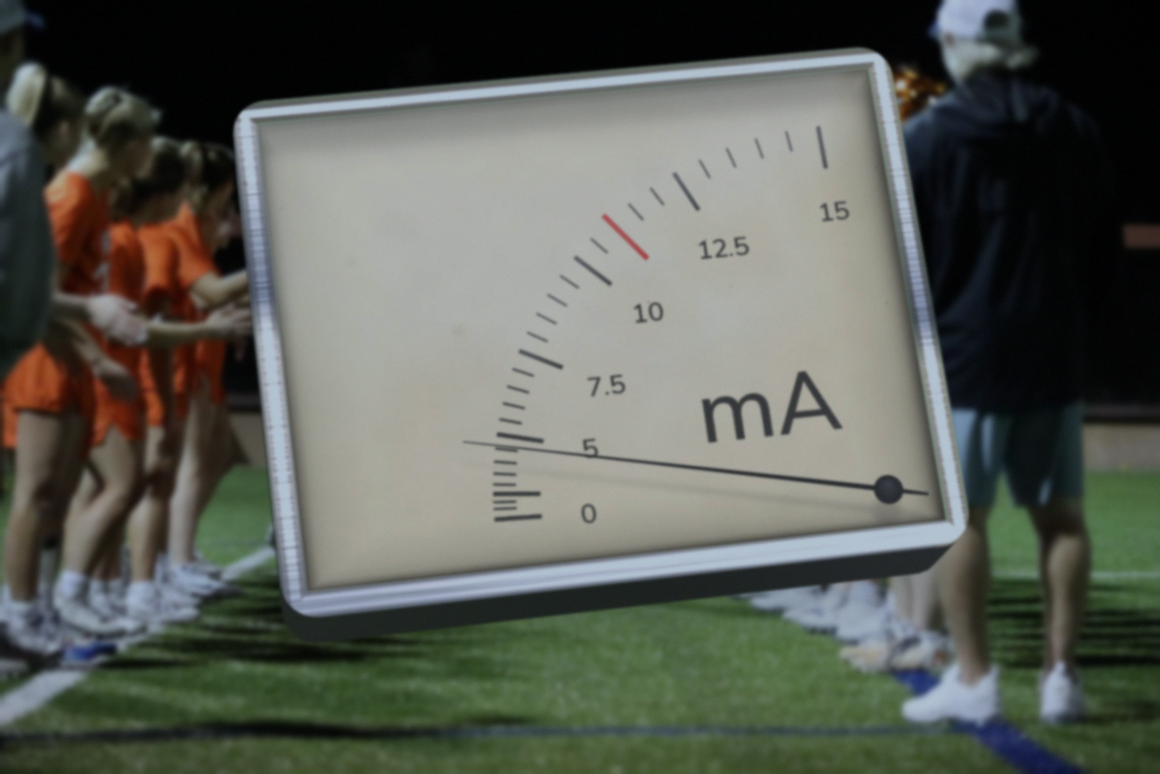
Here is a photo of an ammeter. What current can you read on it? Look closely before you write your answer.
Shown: 4.5 mA
